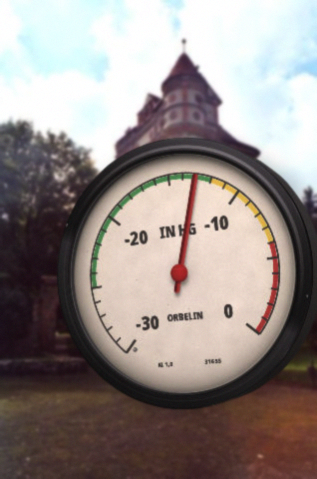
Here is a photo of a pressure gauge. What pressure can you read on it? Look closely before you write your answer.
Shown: -13 inHg
